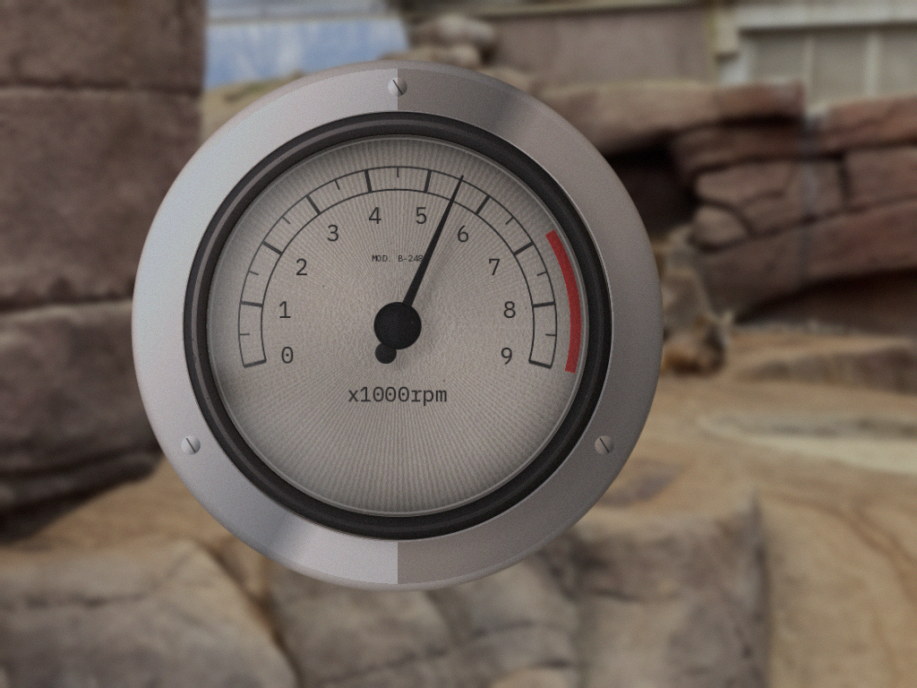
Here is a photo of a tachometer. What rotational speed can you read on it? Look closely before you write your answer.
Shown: 5500 rpm
